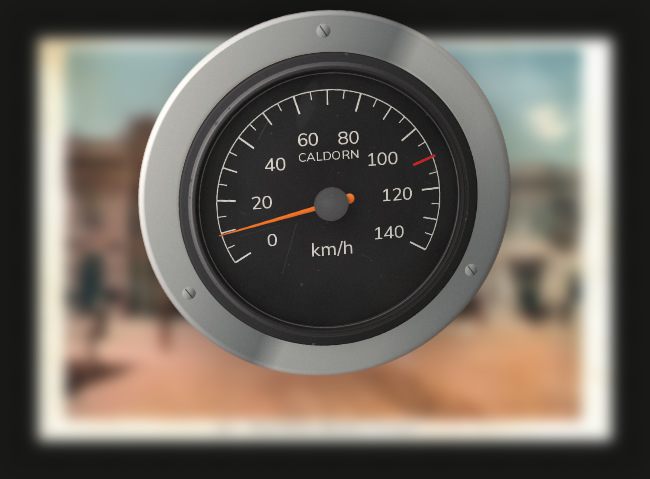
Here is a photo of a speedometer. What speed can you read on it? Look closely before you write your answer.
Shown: 10 km/h
